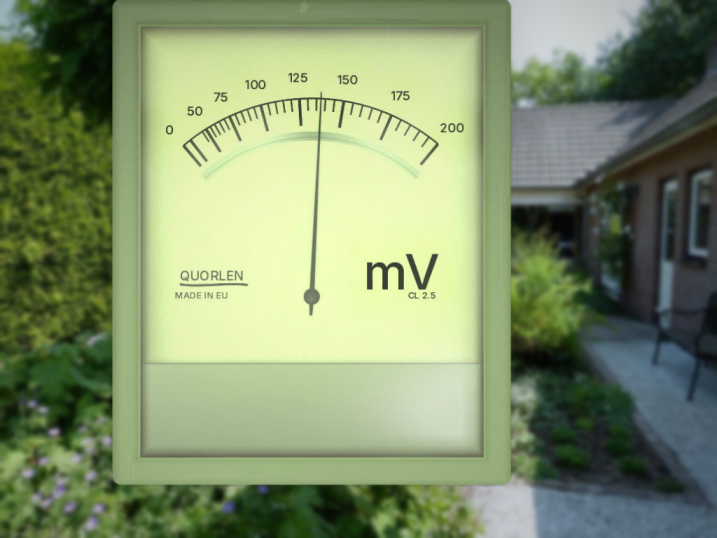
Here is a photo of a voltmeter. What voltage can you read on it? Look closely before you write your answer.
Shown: 137.5 mV
